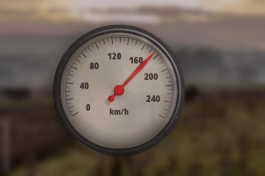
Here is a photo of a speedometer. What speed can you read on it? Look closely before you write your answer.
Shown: 175 km/h
